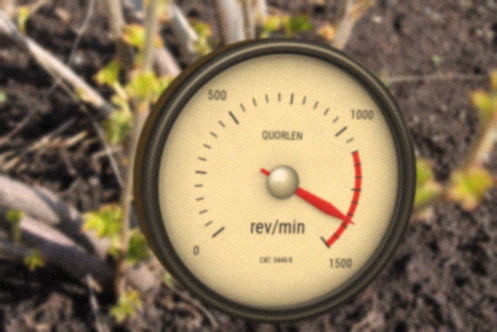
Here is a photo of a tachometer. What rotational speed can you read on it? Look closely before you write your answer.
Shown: 1375 rpm
